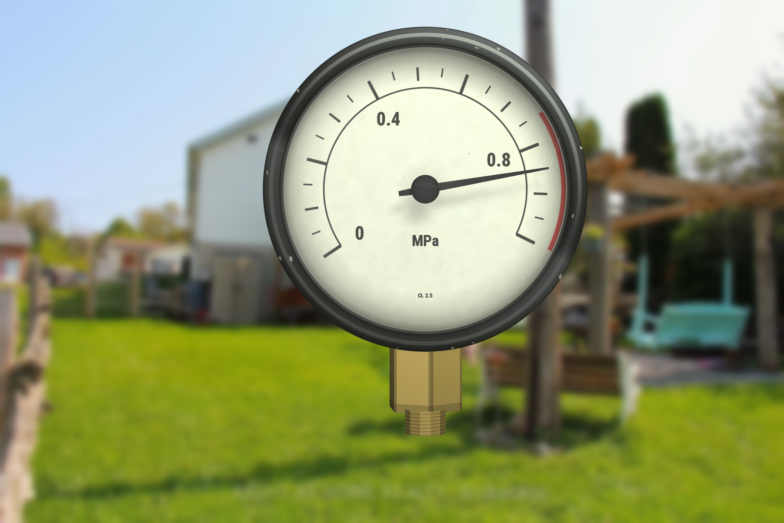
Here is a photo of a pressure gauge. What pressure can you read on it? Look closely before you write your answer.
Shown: 0.85 MPa
